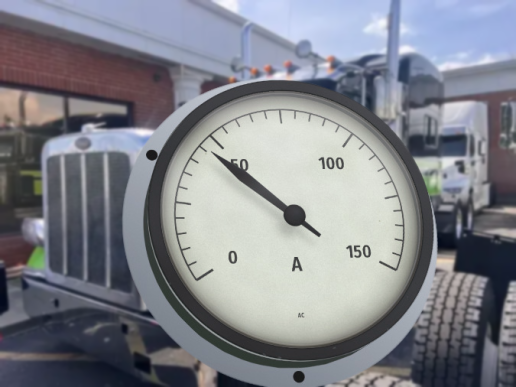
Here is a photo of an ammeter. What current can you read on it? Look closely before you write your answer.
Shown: 45 A
